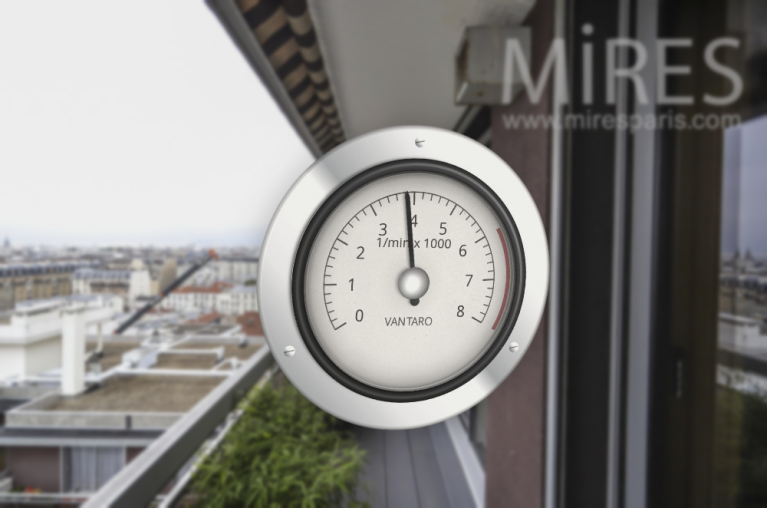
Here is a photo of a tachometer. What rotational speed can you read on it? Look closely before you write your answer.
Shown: 3800 rpm
